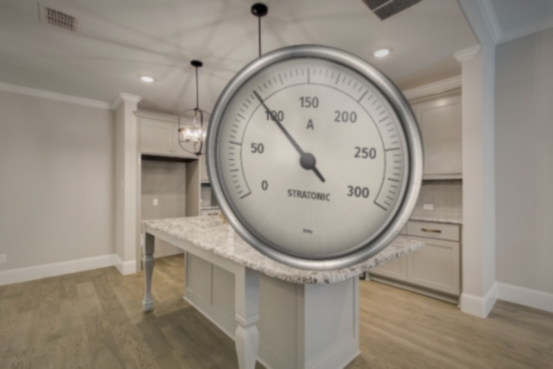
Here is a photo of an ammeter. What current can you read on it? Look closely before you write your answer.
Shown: 100 A
